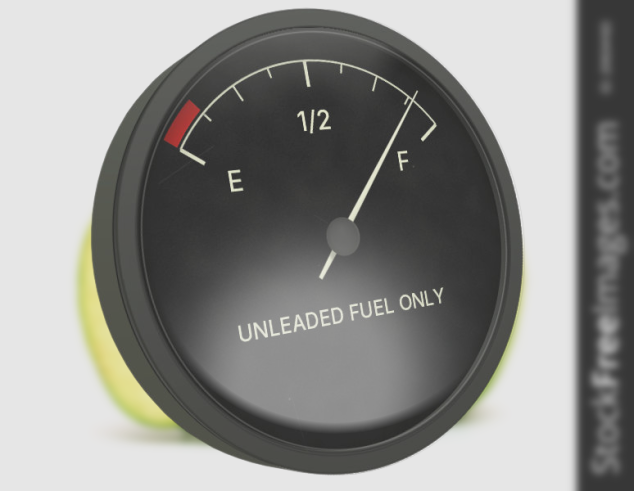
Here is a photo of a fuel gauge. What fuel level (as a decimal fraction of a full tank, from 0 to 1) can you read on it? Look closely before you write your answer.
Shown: 0.875
